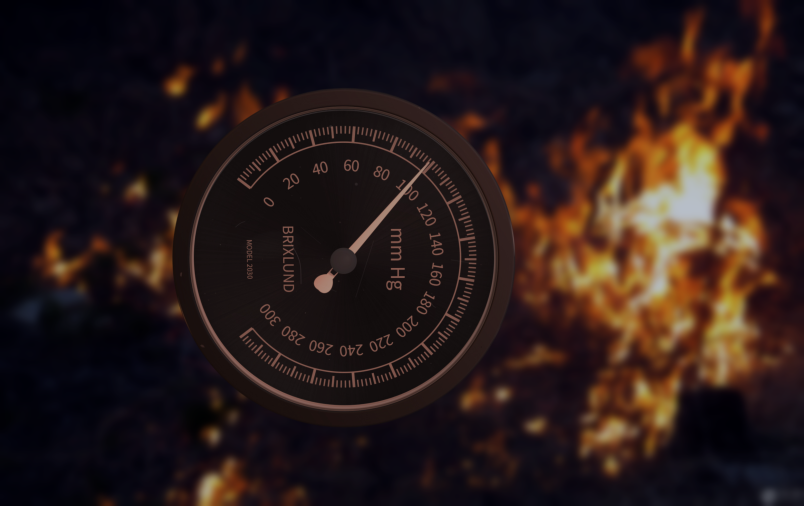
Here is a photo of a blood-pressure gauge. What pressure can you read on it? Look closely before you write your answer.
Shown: 98 mmHg
